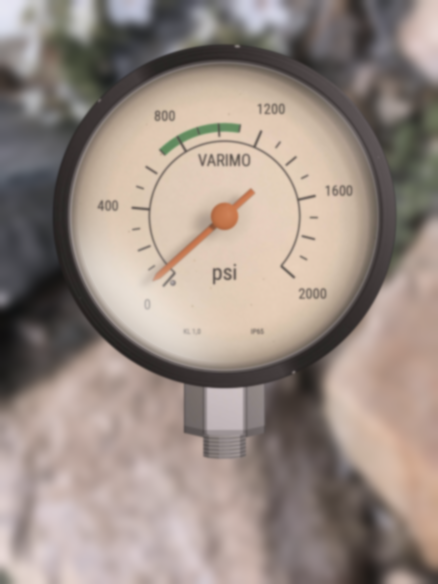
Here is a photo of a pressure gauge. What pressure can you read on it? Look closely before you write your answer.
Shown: 50 psi
